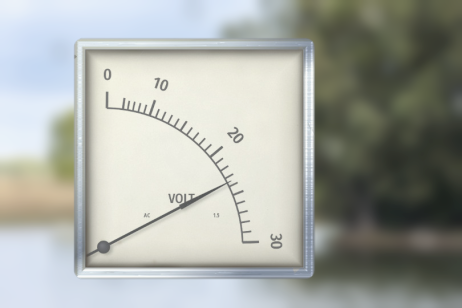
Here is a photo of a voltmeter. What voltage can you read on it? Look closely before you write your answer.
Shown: 23.5 V
